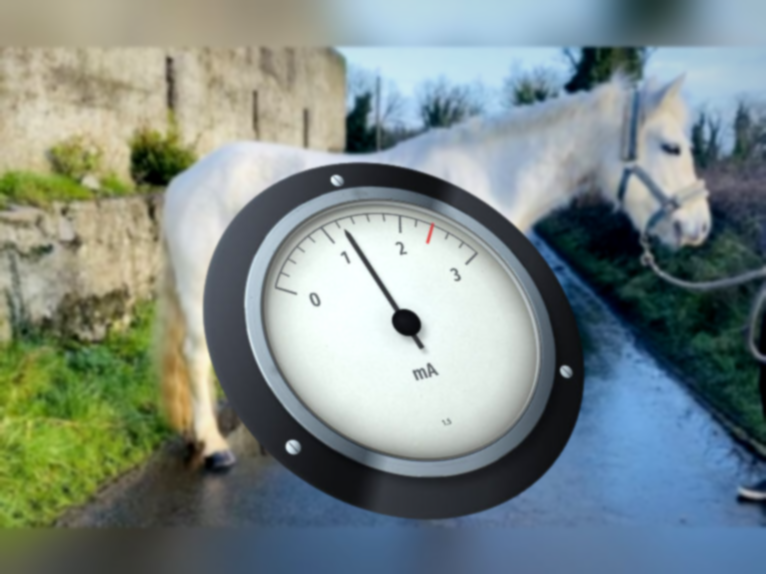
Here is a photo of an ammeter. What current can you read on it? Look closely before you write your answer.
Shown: 1.2 mA
